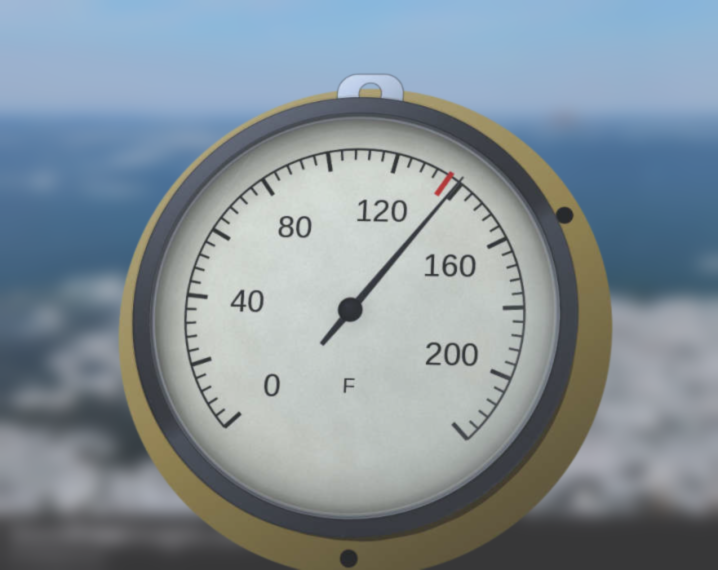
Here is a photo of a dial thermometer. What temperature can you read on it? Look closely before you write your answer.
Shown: 140 °F
